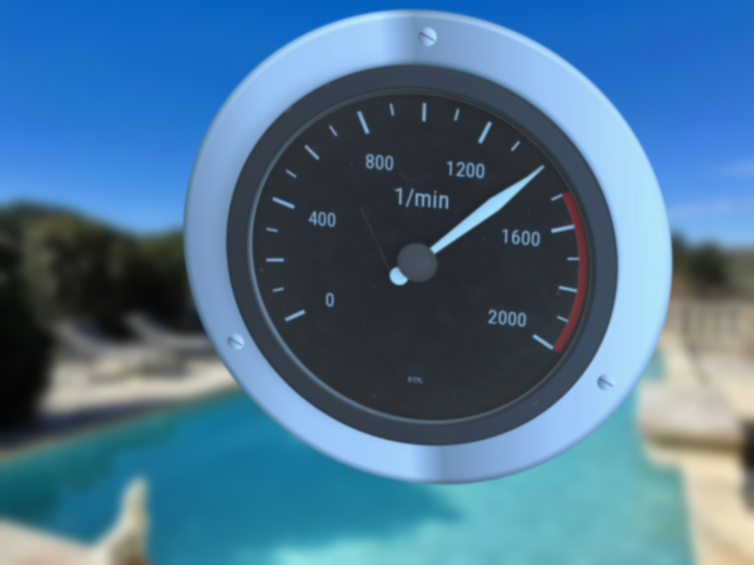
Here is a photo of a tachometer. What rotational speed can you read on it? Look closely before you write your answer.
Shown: 1400 rpm
